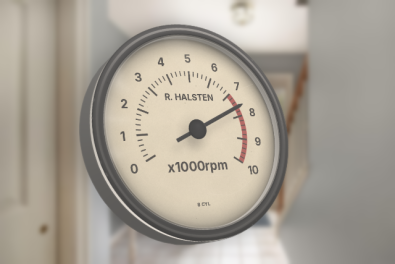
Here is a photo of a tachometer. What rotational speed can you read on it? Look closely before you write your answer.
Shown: 7600 rpm
